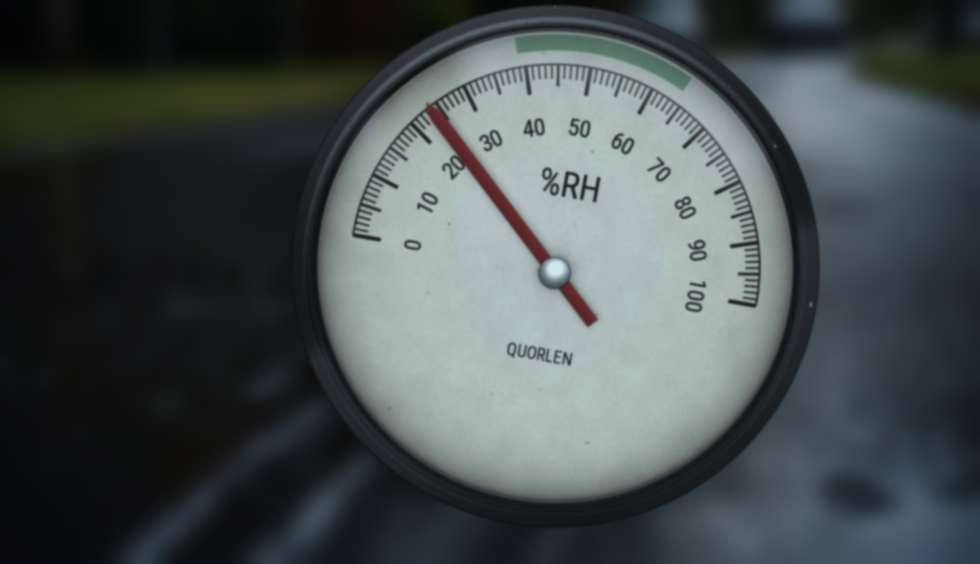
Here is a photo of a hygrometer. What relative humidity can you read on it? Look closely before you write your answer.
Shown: 24 %
